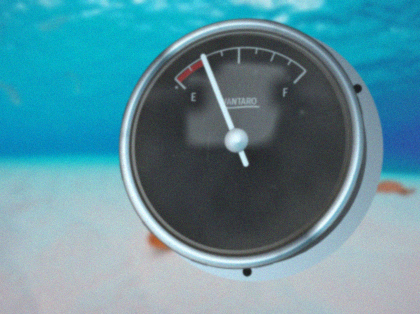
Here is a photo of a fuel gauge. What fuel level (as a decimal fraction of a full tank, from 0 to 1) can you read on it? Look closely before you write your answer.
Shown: 0.25
